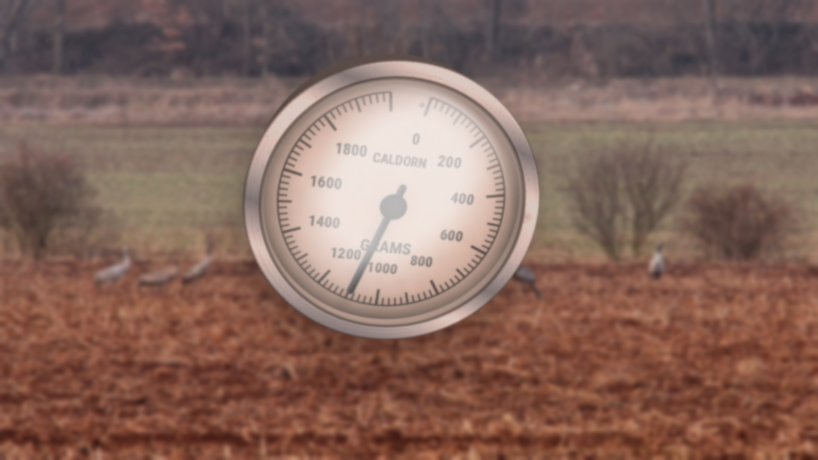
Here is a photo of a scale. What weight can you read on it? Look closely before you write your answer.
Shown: 1100 g
